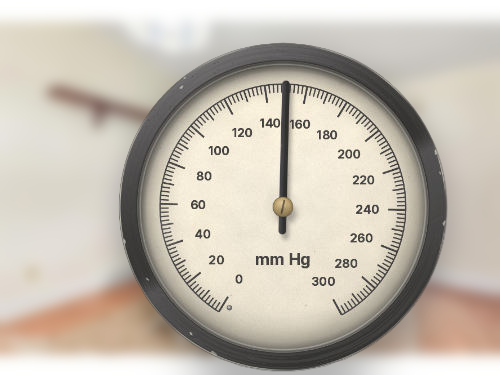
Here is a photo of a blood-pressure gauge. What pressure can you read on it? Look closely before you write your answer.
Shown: 150 mmHg
